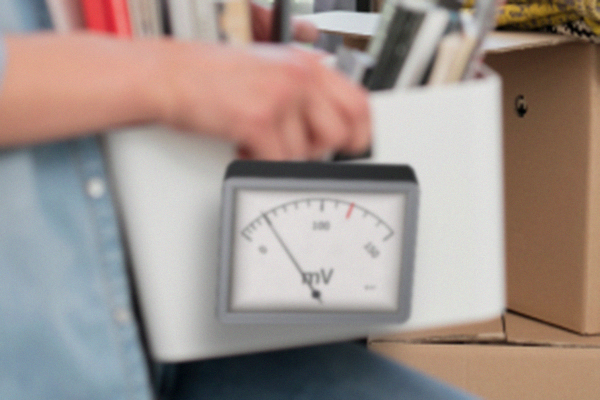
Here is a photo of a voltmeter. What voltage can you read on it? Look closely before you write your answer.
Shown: 50 mV
